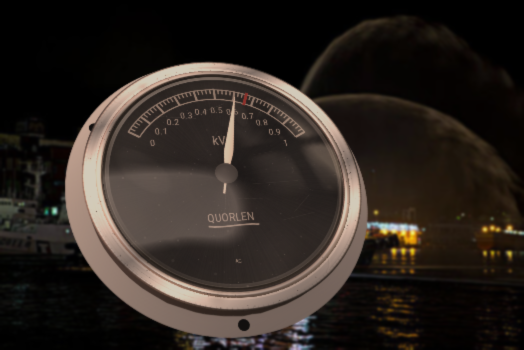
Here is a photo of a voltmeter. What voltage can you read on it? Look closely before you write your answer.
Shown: 0.6 kV
